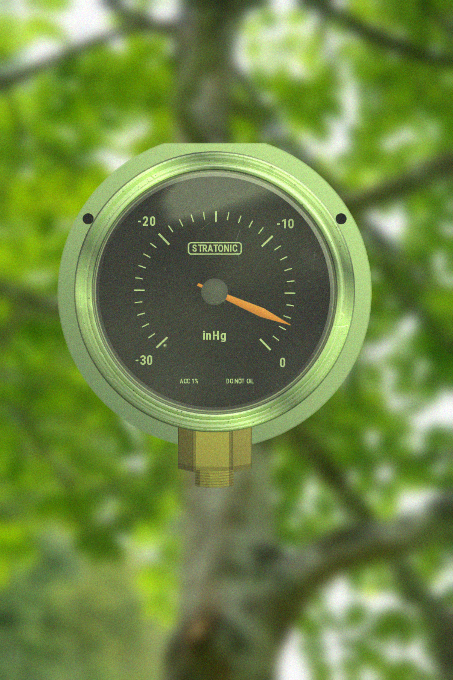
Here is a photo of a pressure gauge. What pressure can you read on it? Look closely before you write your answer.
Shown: -2.5 inHg
